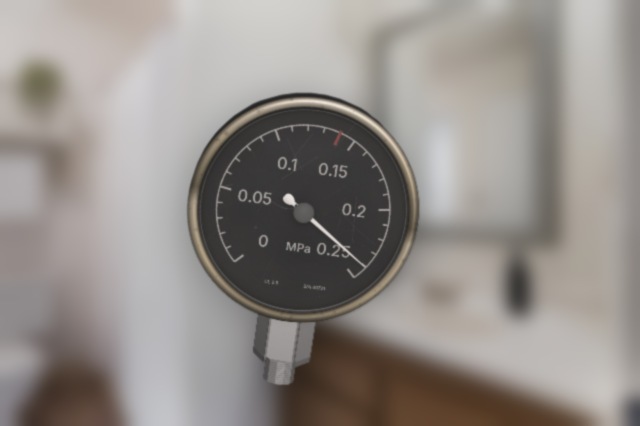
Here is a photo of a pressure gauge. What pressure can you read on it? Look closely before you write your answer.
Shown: 0.24 MPa
